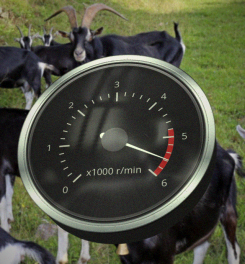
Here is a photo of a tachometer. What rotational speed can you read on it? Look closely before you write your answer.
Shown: 5600 rpm
